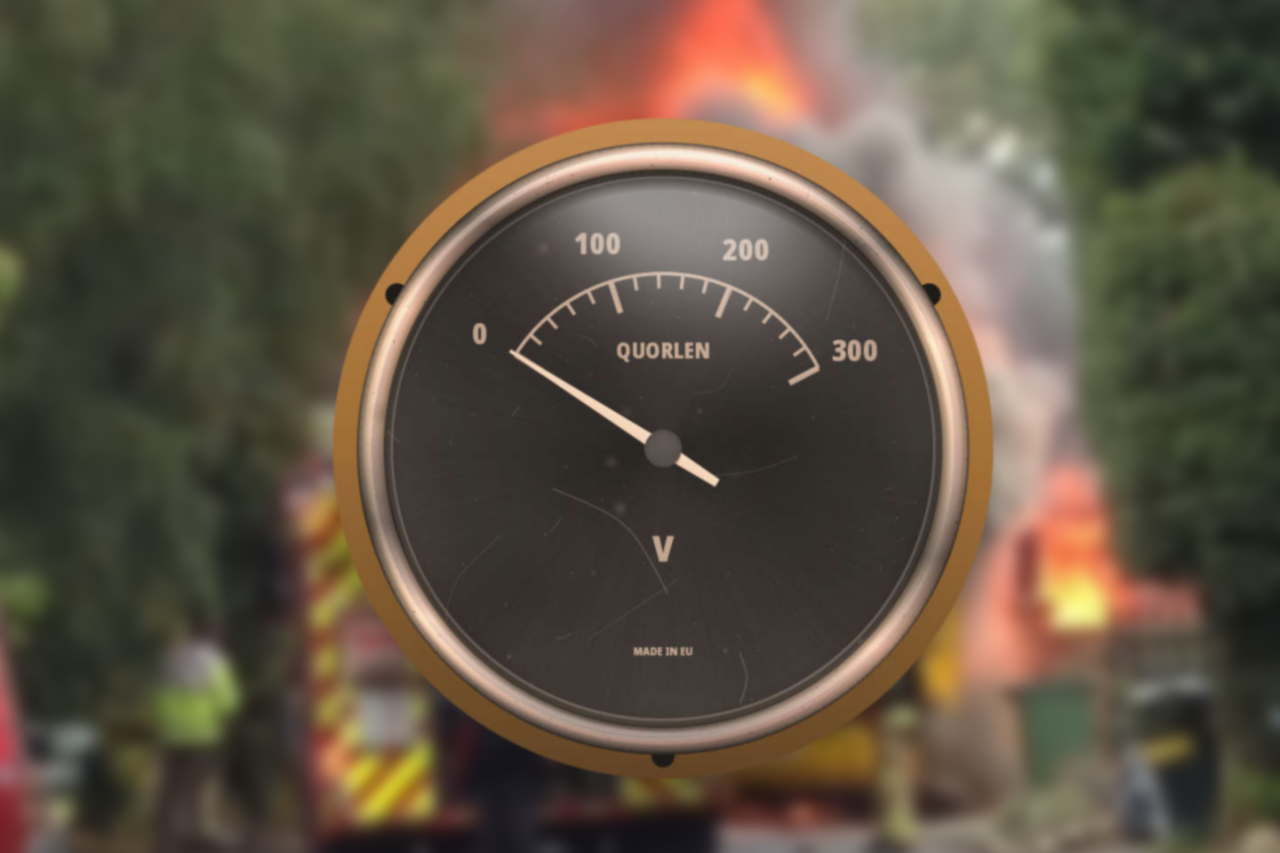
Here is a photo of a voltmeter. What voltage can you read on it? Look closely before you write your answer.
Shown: 0 V
